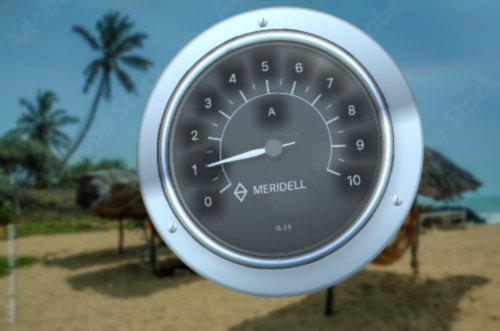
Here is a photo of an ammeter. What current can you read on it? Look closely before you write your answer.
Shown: 1 A
